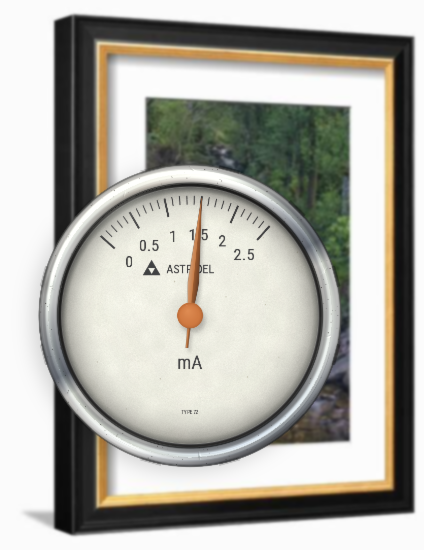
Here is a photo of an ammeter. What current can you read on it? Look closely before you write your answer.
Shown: 1.5 mA
